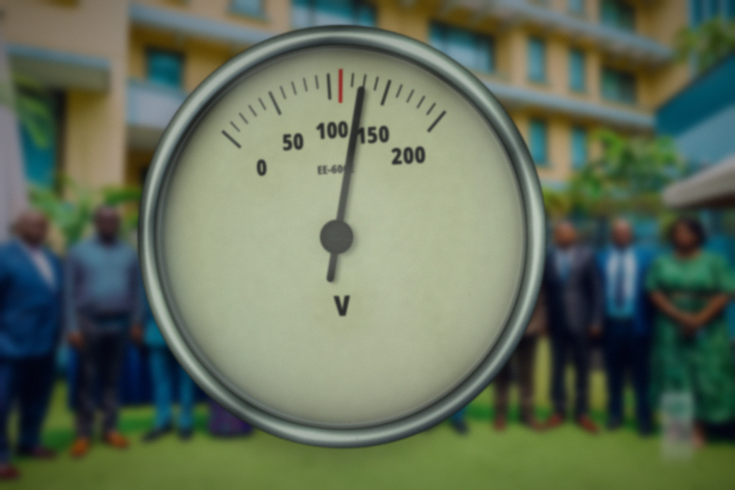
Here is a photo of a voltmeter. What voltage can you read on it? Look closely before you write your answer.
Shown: 130 V
